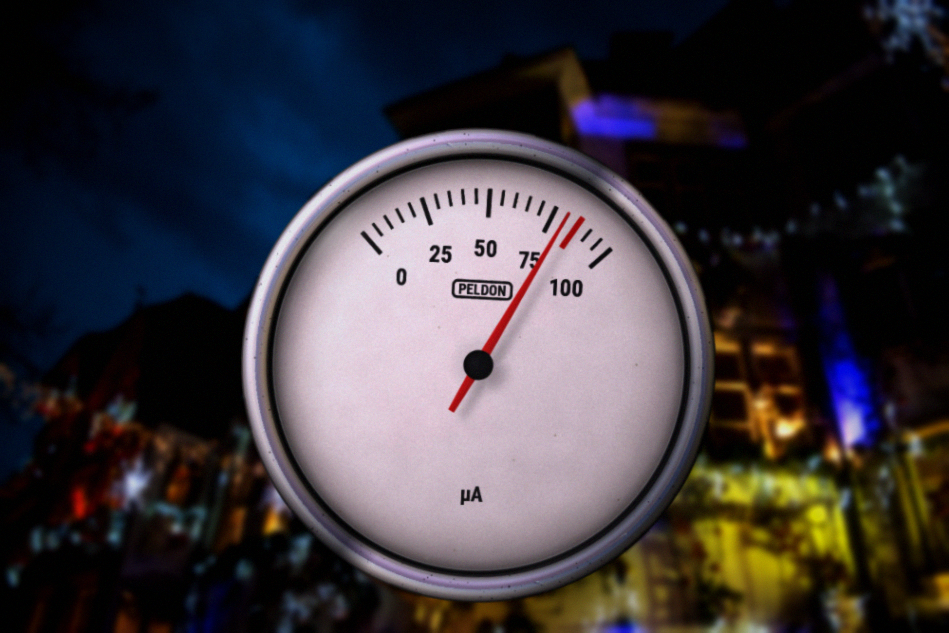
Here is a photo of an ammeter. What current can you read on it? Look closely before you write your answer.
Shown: 80 µA
